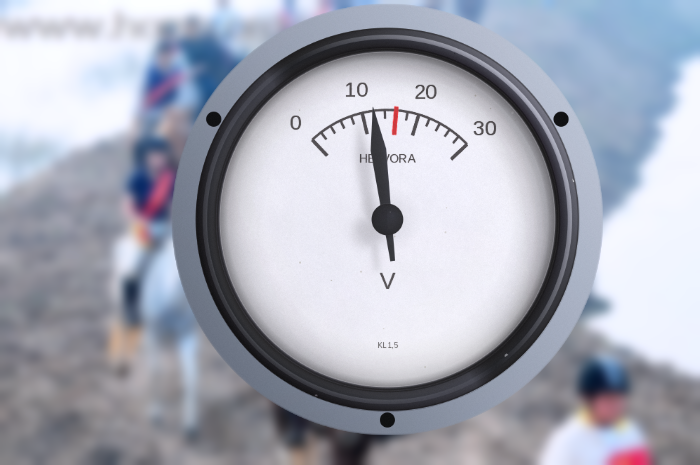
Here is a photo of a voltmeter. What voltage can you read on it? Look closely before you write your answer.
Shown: 12 V
